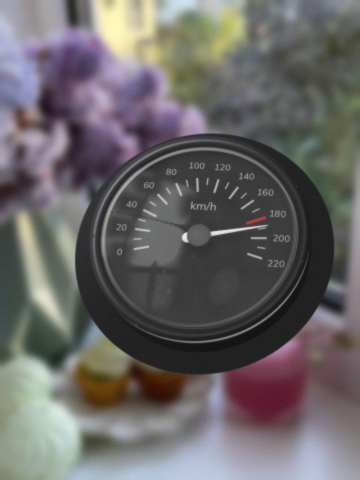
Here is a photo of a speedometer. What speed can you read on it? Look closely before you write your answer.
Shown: 190 km/h
